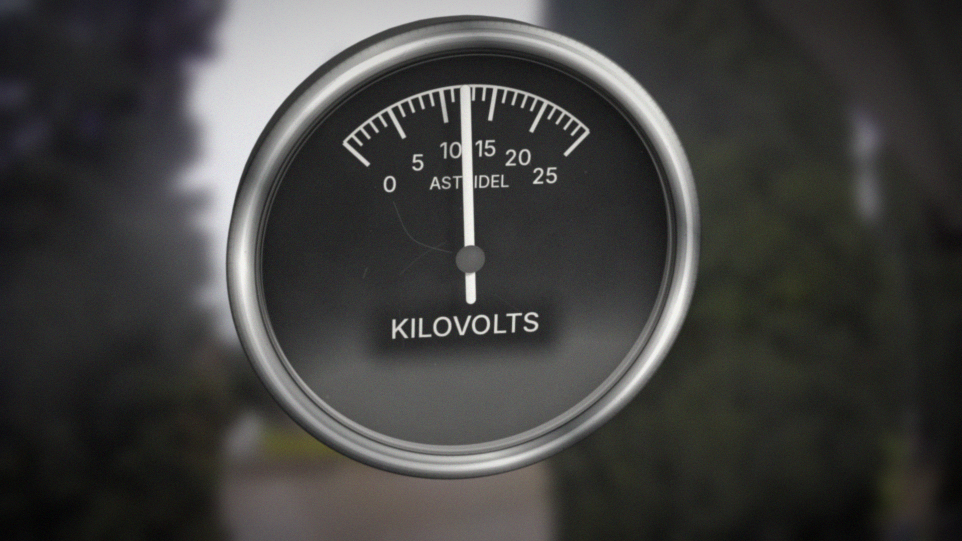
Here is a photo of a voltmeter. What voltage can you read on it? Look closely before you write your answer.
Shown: 12 kV
